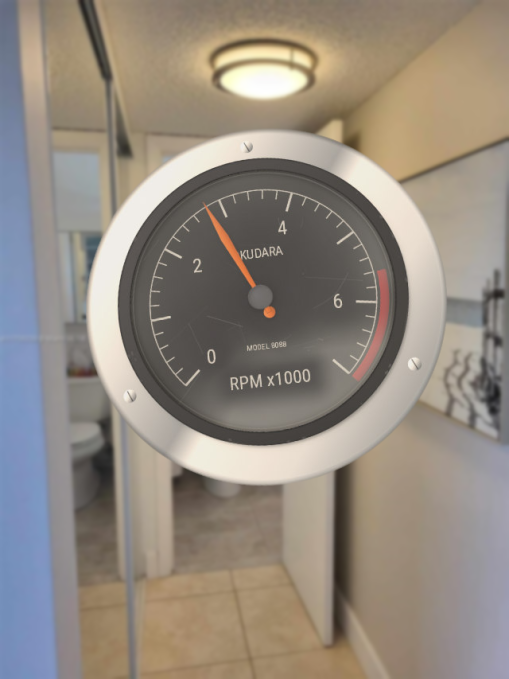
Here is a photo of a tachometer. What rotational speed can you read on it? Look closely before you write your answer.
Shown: 2800 rpm
